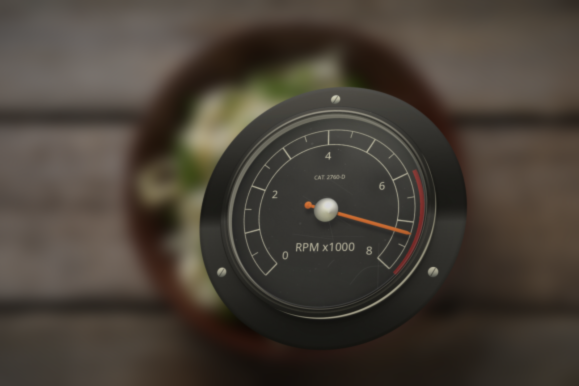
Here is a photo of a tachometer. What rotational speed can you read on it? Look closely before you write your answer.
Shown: 7250 rpm
